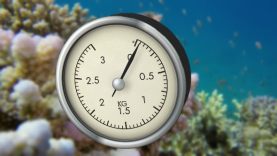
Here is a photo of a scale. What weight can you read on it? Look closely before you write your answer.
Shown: 0.05 kg
